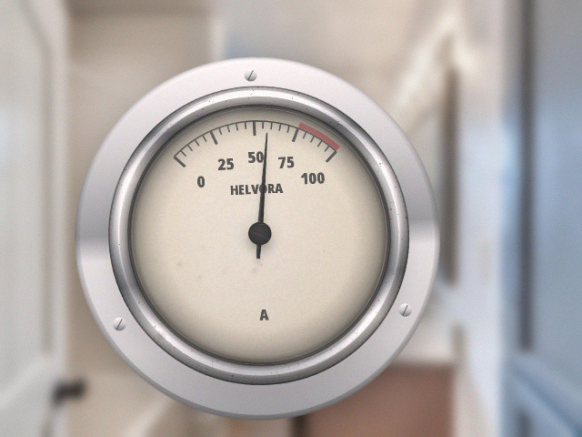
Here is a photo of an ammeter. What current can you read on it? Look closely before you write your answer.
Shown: 57.5 A
